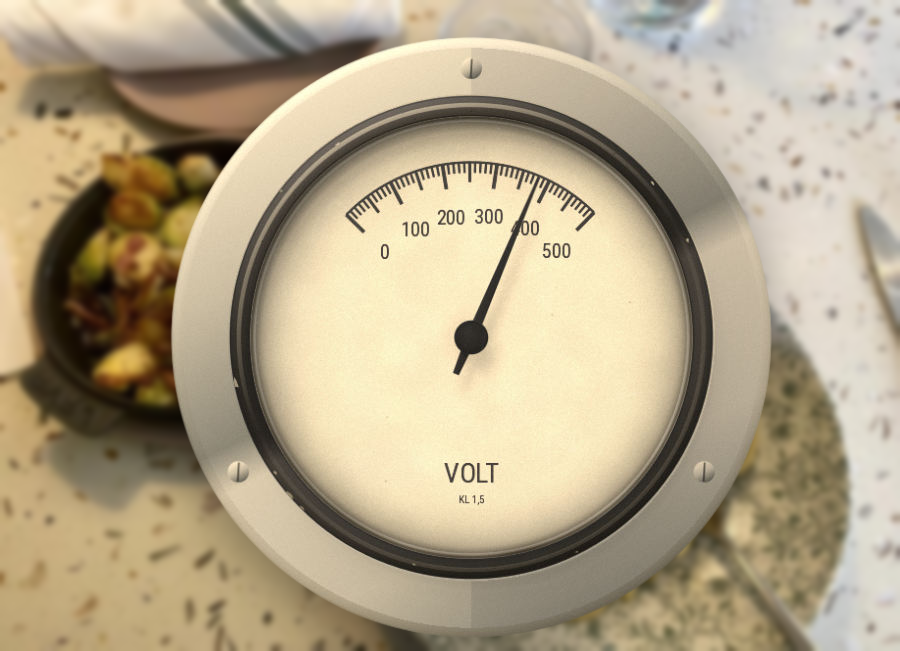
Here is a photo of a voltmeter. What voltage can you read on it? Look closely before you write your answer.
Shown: 380 V
